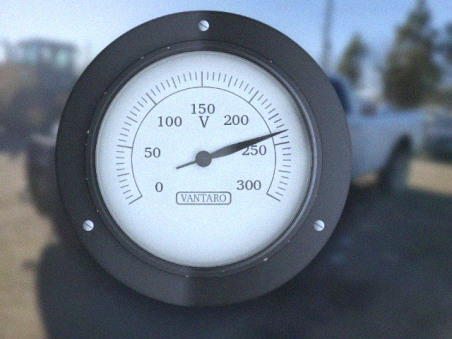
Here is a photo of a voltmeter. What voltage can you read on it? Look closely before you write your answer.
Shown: 240 V
